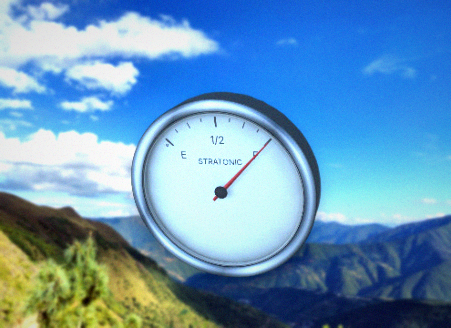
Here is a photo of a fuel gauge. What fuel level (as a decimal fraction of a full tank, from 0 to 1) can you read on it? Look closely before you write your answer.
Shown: 1
